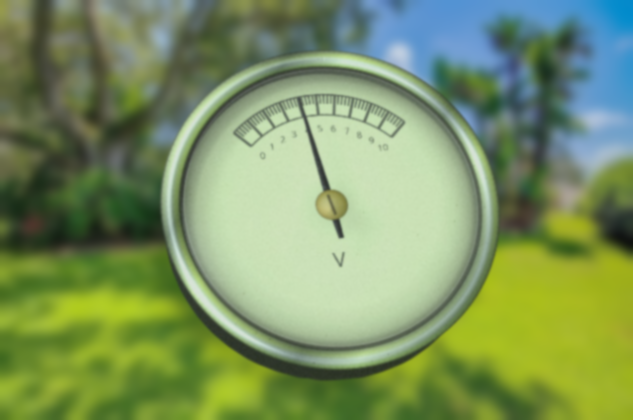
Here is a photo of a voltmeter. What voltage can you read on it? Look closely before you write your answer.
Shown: 4 V
